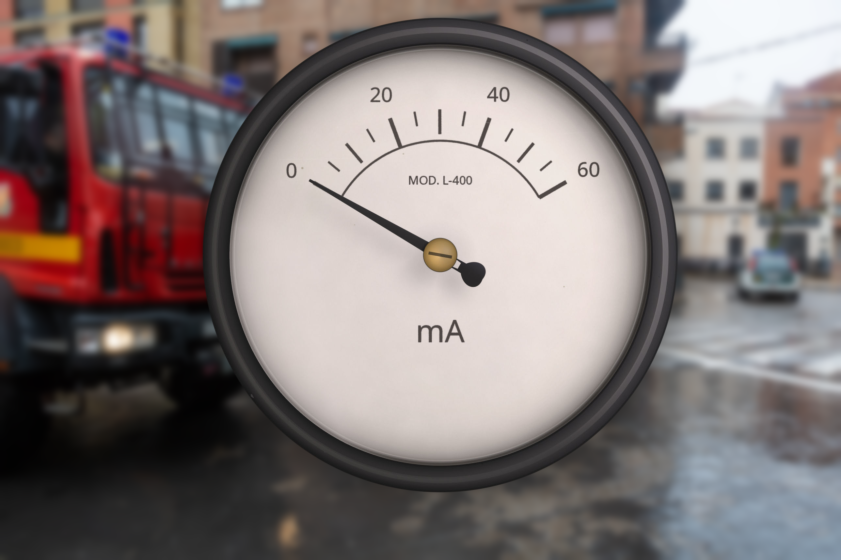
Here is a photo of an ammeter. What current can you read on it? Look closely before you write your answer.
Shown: 0 mA
